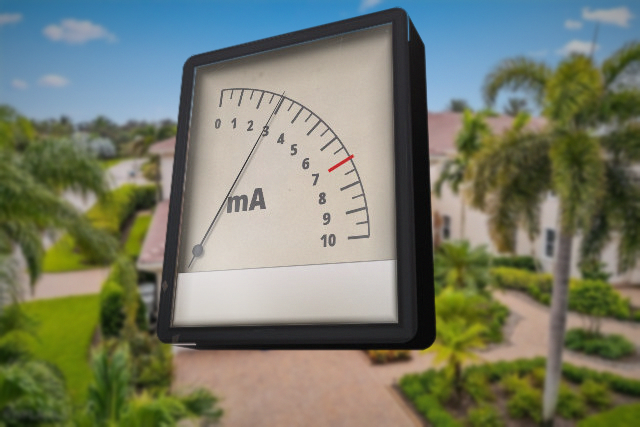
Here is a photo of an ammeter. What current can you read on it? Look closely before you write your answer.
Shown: 3 mA
